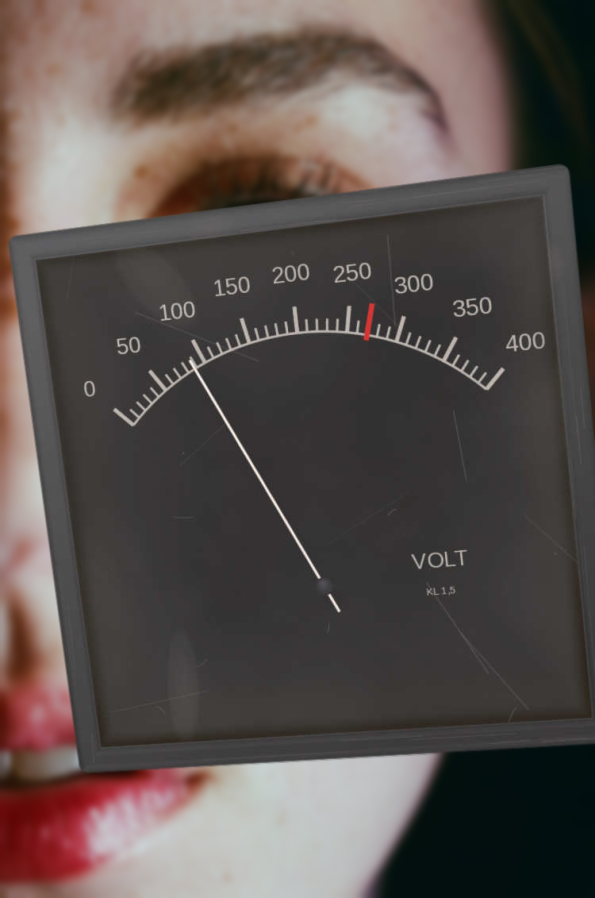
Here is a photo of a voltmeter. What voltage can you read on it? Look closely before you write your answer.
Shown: 90 V
